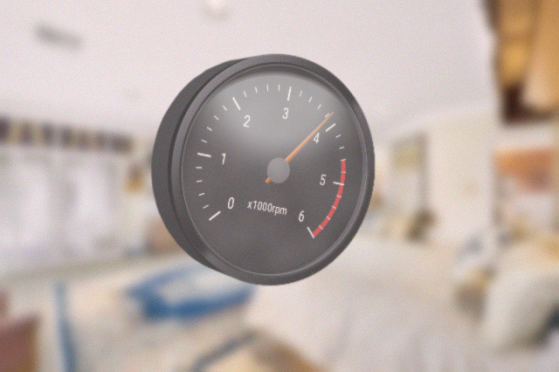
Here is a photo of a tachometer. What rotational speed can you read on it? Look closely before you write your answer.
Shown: 3800 rpm
